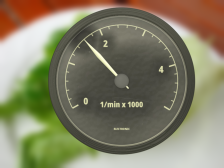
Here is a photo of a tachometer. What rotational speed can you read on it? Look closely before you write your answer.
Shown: 1600 rpm
